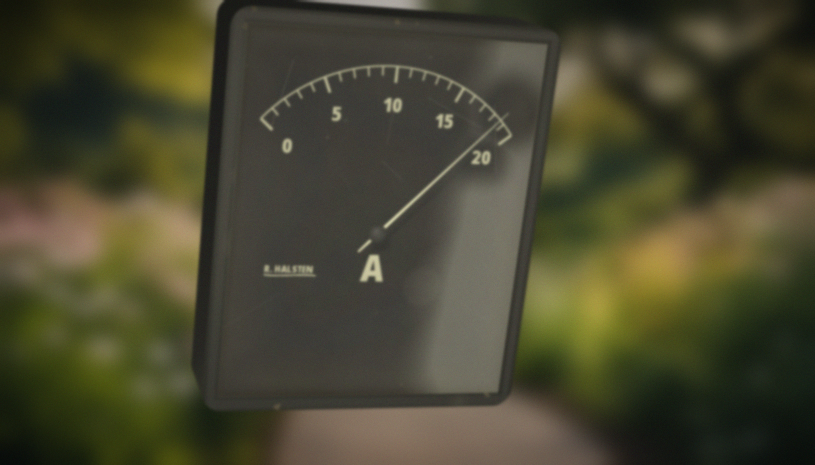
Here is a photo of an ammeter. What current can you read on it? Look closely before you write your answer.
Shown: 18.5 A
